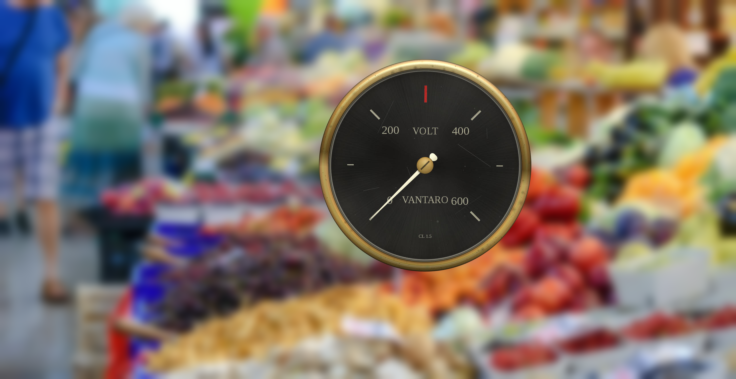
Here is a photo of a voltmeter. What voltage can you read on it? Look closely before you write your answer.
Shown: 0 V
